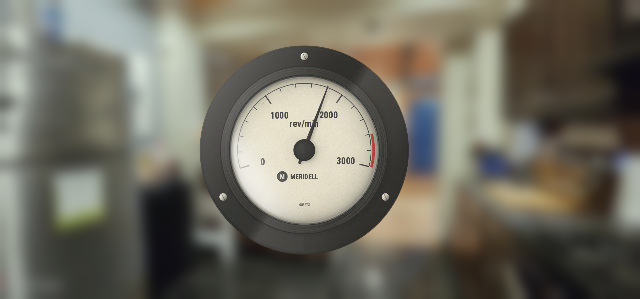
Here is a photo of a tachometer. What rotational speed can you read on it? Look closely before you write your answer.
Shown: 1800 rpm
